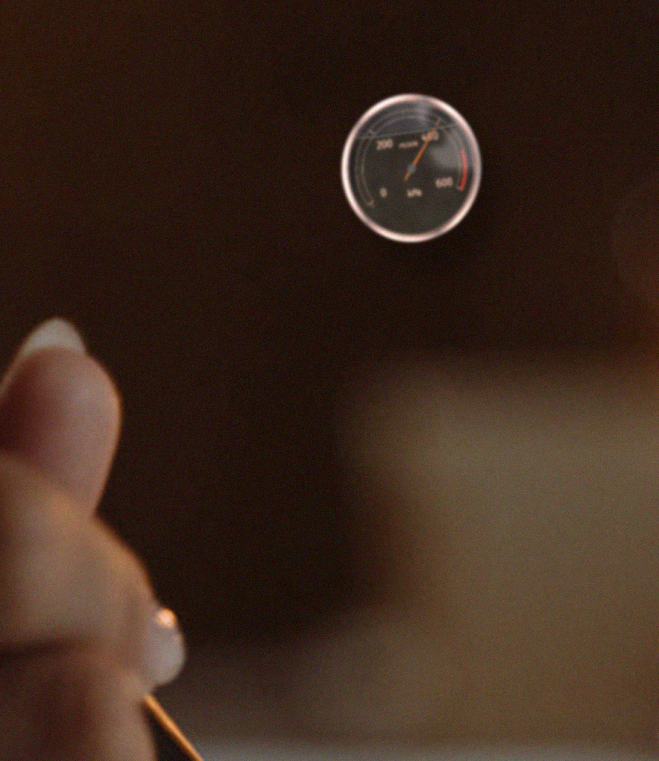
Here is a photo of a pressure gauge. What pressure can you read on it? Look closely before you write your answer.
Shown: 400 kPa
